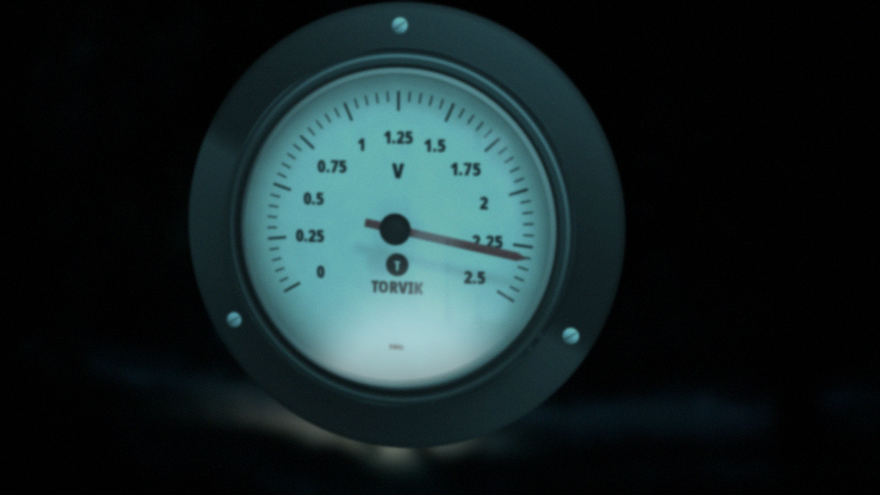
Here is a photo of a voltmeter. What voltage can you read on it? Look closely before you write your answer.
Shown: 2.3 V
